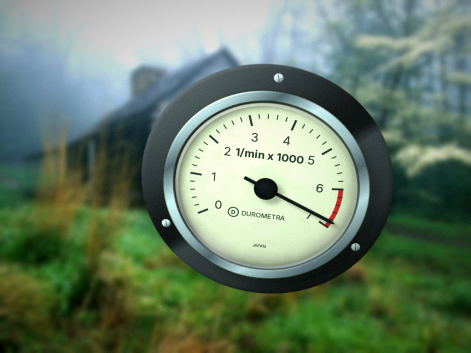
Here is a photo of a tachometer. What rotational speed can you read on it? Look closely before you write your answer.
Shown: 6800 rpm
